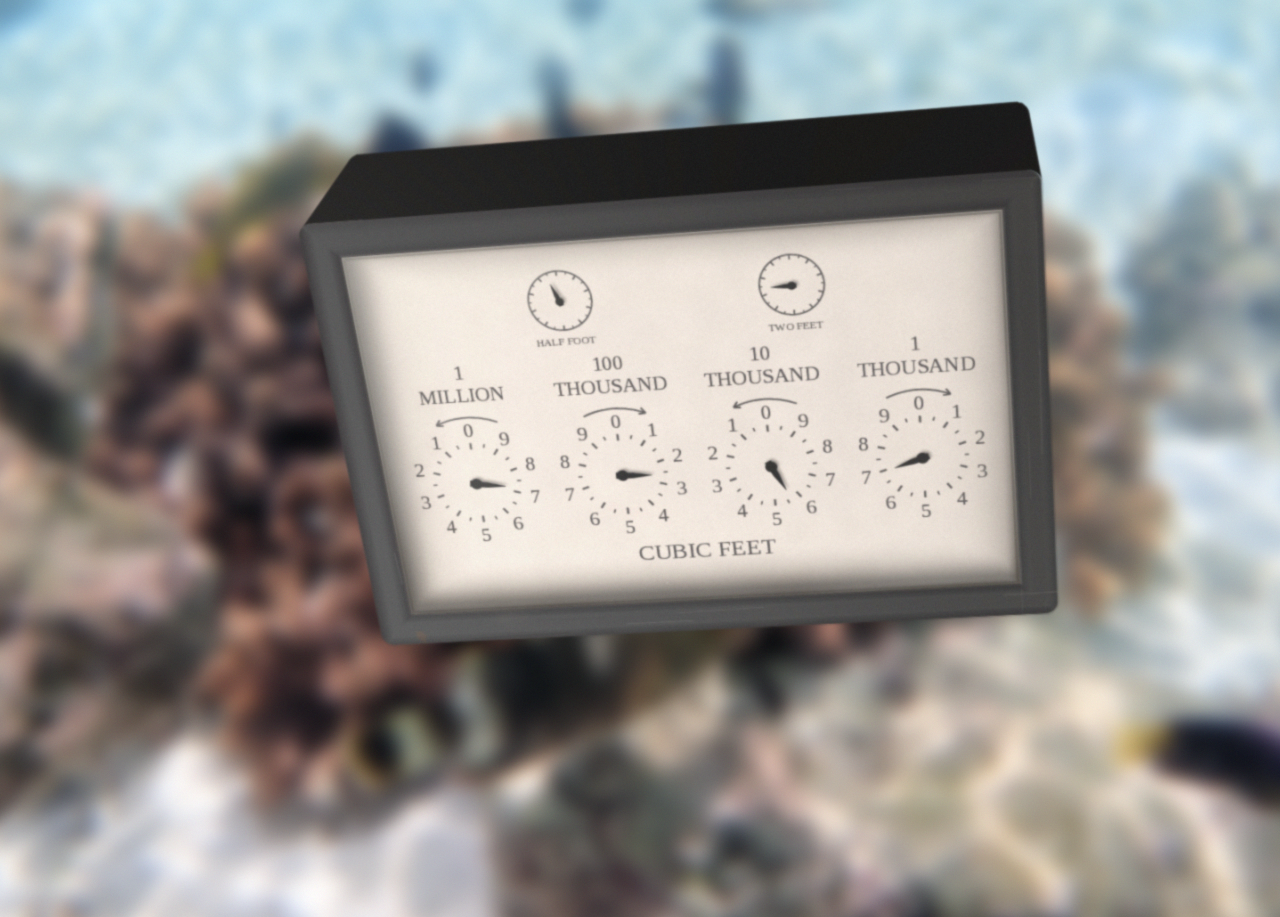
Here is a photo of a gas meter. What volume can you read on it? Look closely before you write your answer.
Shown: 725700 ft³
